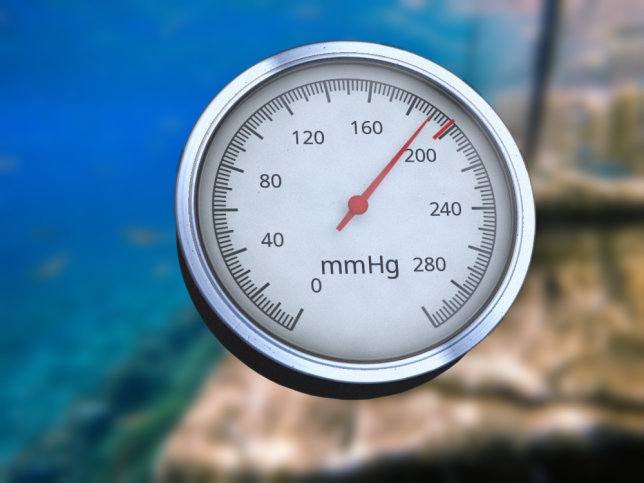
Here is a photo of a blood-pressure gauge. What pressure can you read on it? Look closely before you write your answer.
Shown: 190 mmHg
